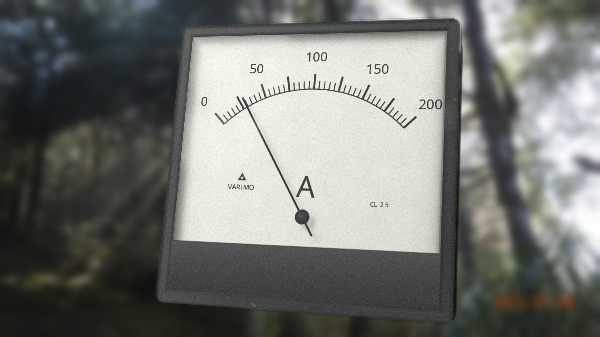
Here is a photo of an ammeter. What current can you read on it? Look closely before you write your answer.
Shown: 30 A
